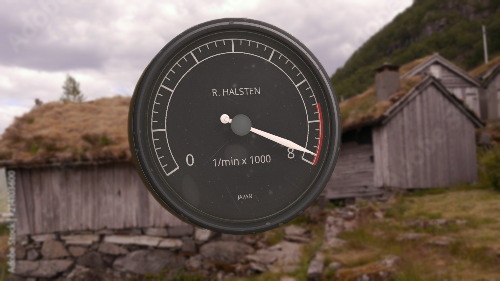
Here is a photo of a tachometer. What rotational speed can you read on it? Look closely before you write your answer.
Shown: 7800 rpm
